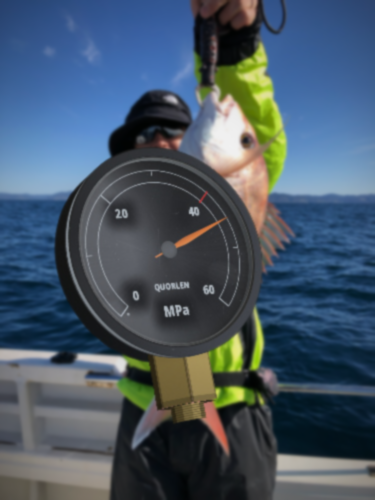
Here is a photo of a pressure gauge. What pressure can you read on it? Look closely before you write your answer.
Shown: 45 MPa
